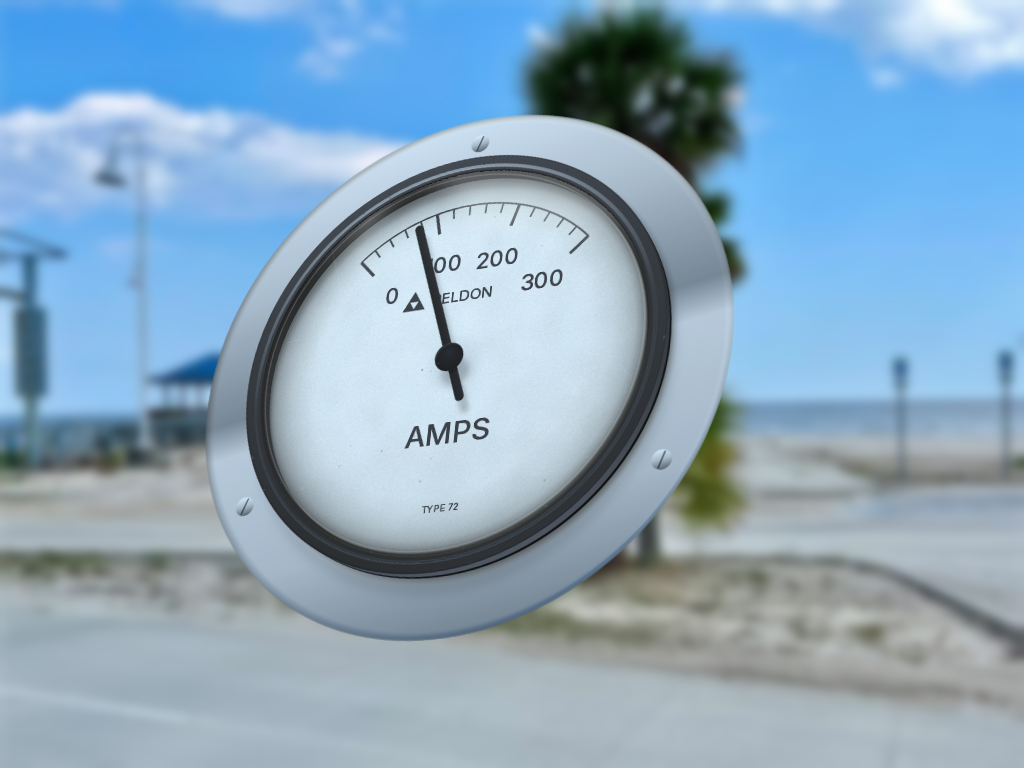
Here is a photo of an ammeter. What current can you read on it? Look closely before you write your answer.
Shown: 80 A
